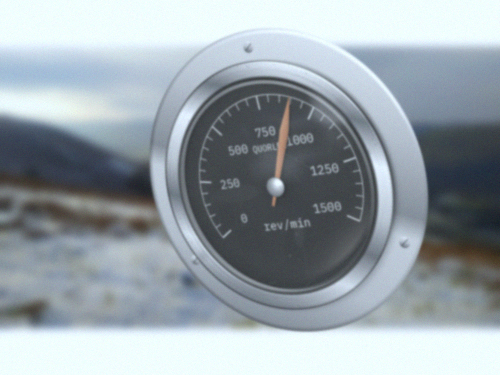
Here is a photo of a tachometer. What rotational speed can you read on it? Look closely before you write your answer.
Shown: 900 rpm
